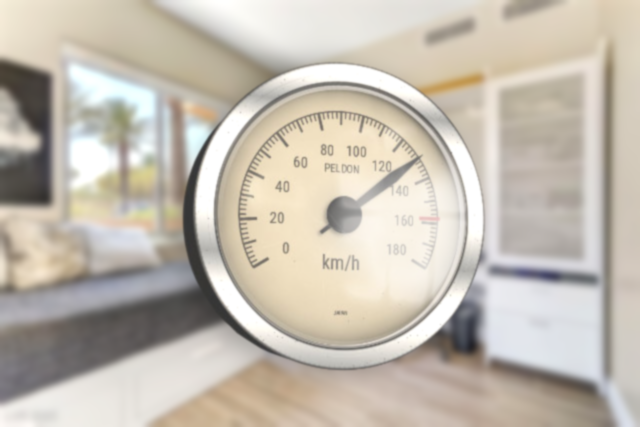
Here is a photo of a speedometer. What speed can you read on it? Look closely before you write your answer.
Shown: 130 km/h
